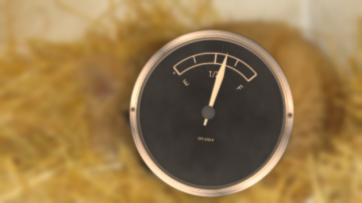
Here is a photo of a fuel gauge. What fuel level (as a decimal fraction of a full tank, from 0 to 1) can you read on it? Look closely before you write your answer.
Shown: 0.625
